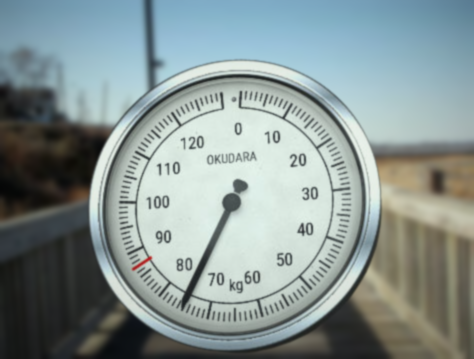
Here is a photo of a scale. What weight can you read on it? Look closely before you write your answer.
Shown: 75 kg
